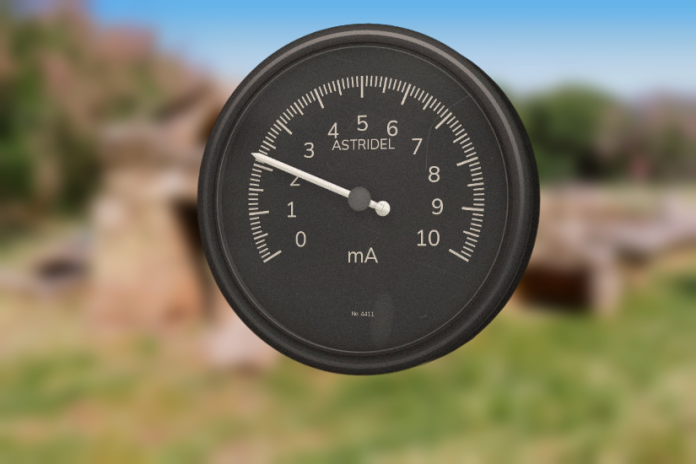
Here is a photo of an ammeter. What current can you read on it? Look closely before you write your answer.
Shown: 2.2 mA
